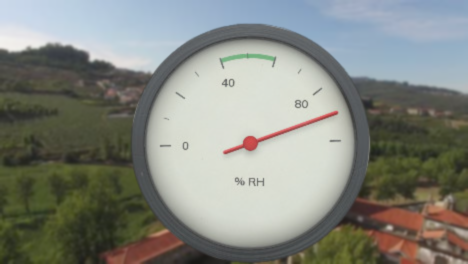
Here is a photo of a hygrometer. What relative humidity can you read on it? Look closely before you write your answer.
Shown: 90 %
